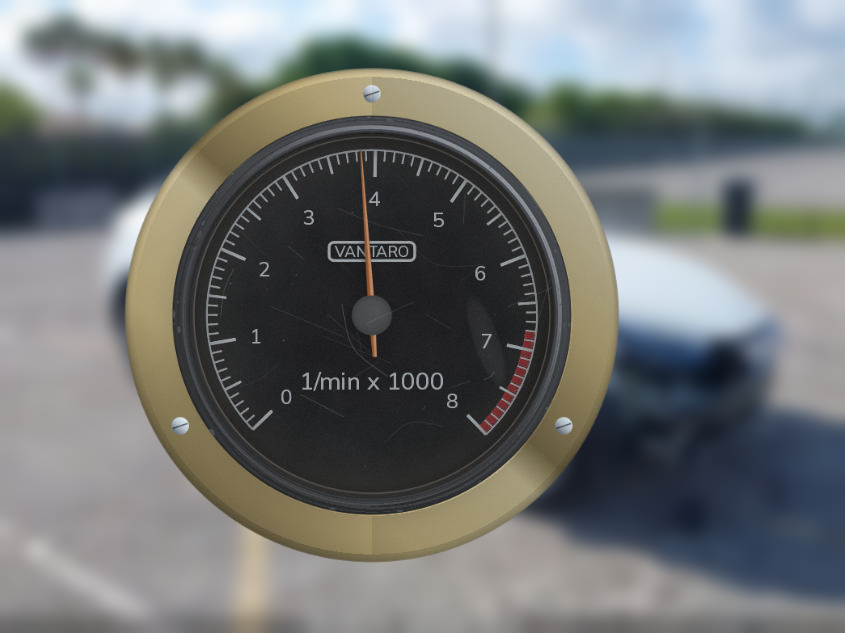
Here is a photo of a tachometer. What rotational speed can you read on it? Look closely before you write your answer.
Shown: 3850 rpm
